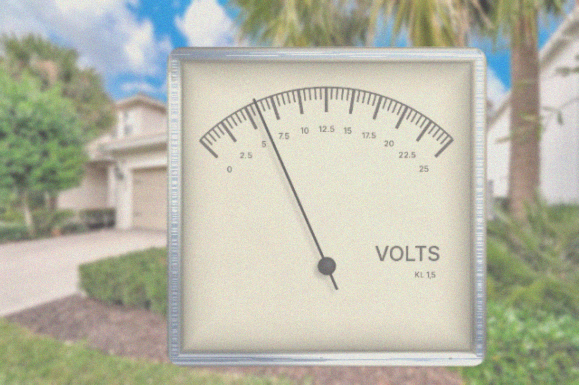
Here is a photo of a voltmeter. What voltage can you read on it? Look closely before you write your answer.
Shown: 6 V
